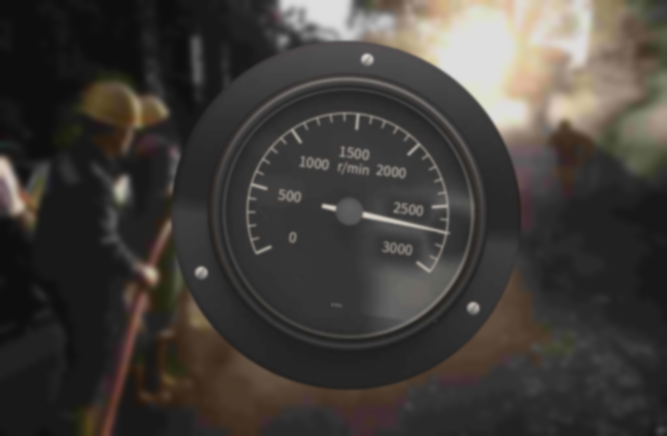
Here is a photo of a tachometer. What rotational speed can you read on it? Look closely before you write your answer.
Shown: 2700 rpm
